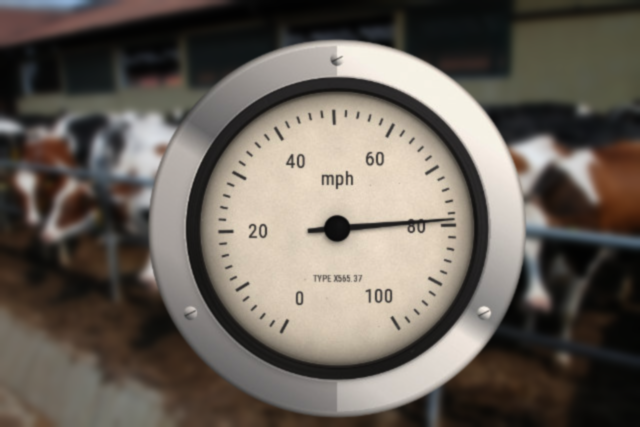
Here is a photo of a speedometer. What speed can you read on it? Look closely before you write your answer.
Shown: 79 mph
